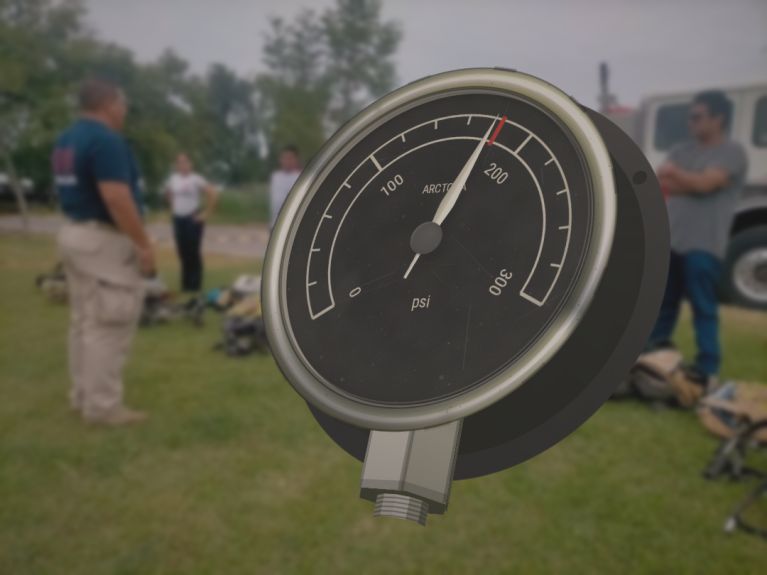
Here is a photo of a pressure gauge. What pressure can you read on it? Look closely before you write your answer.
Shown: 180 psi
